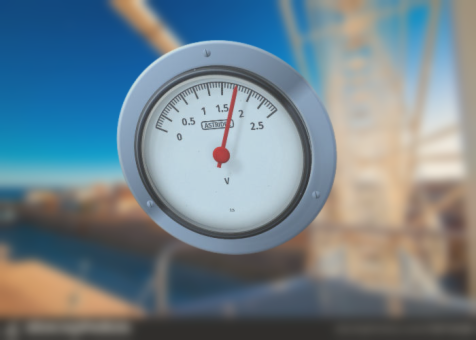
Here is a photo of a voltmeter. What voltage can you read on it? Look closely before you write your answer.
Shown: 1.75 V
